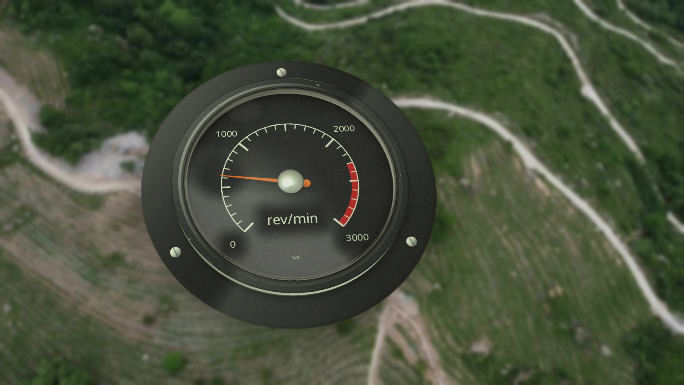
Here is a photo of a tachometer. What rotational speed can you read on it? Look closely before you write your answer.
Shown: 600 rpm
